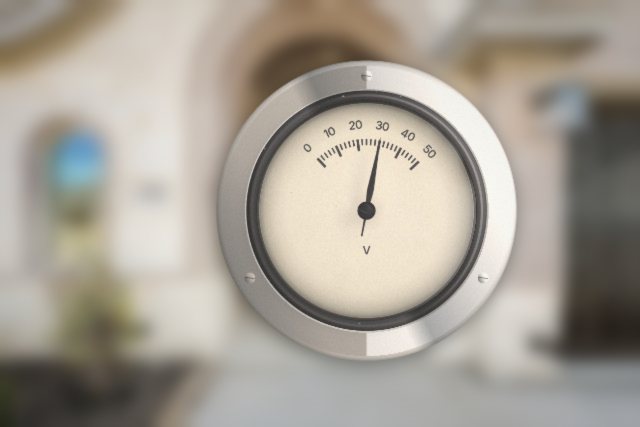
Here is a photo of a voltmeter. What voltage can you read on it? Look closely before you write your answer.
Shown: 30 V
